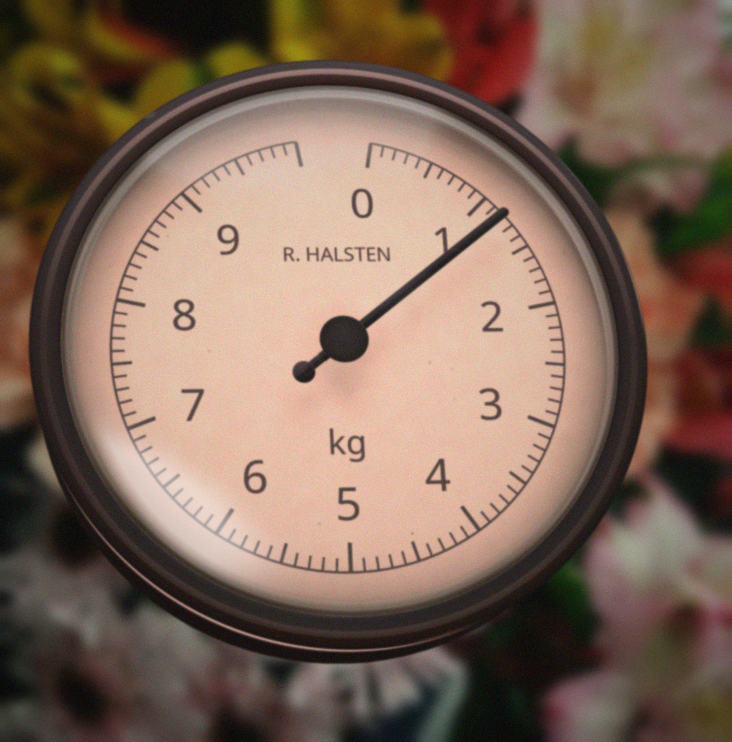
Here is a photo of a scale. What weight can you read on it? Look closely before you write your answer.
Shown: 1.2 kg
